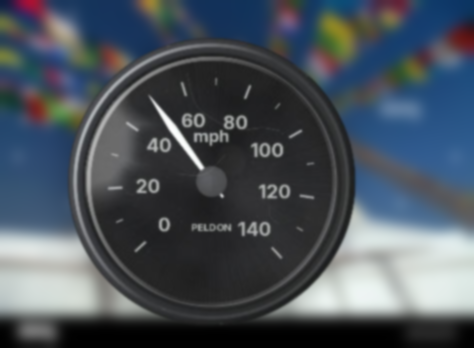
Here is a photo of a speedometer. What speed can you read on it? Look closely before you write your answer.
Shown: 50 mph
